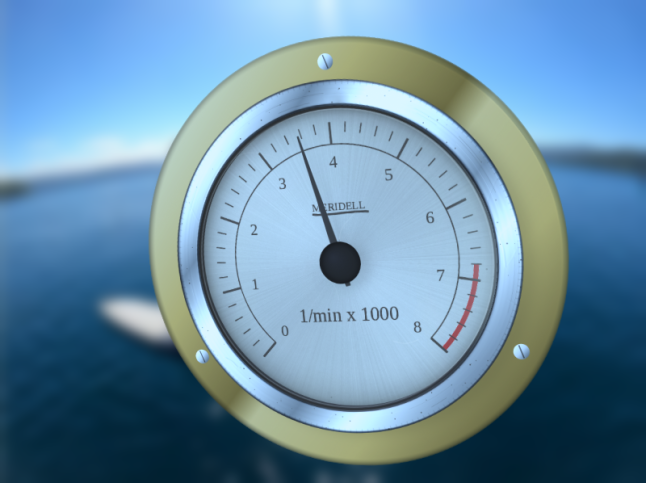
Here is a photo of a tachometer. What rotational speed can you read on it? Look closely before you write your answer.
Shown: 3600 rpm
